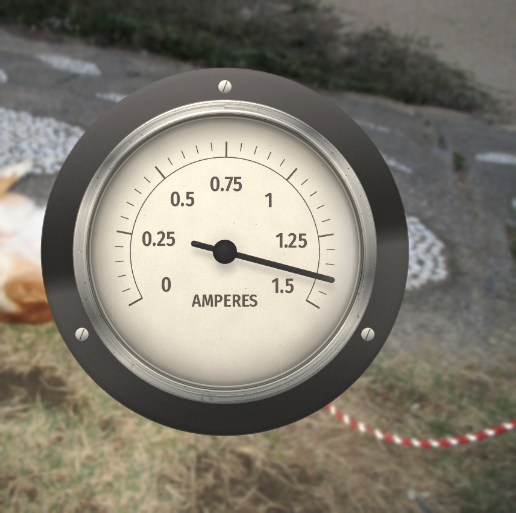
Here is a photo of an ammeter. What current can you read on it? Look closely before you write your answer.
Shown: 1.4 A
